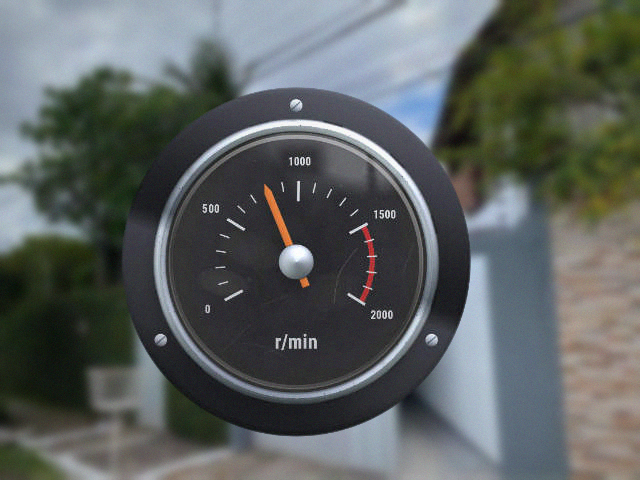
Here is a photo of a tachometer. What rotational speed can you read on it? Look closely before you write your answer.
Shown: 800 rpm
